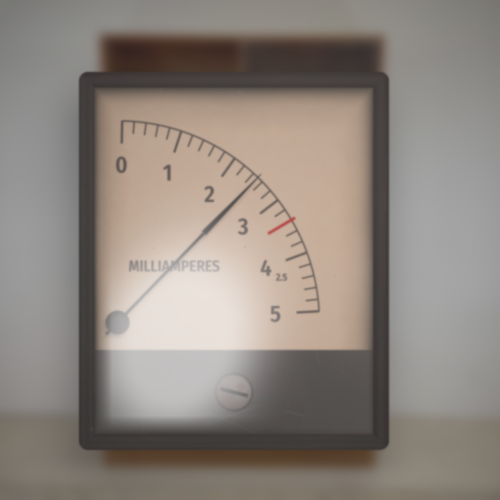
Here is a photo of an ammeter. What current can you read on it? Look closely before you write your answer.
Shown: 2.5 mA
